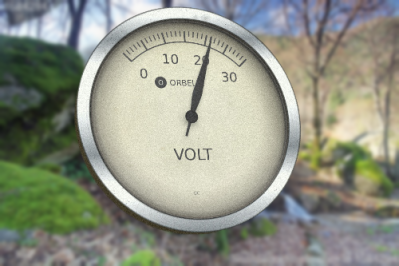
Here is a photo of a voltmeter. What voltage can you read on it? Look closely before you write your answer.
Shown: 21 V
